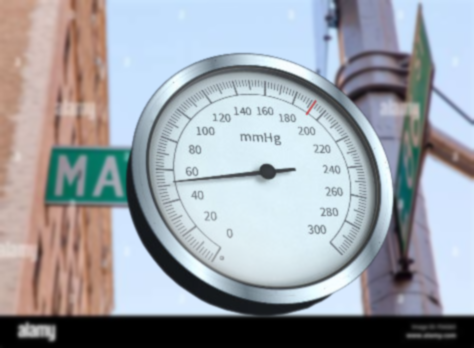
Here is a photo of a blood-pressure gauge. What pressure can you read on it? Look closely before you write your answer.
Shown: 50 mmHg
